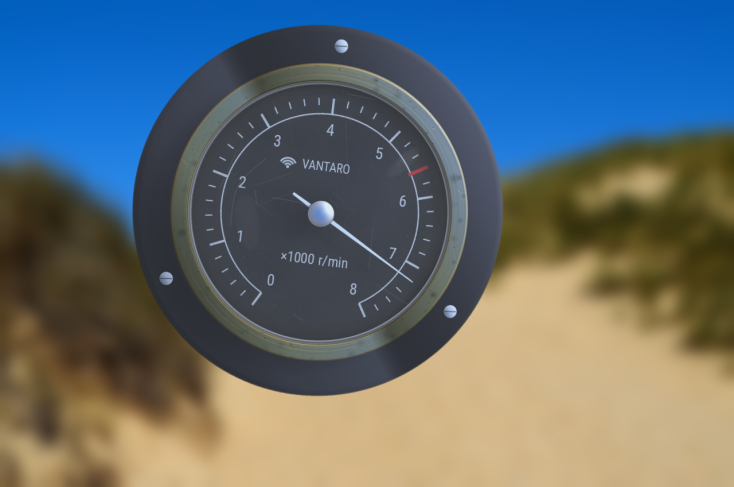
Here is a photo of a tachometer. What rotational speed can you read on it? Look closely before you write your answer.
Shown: 7200 rpm
